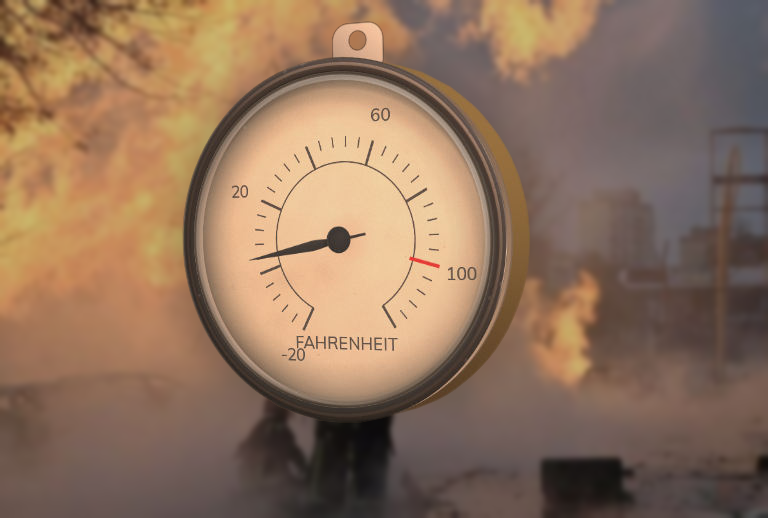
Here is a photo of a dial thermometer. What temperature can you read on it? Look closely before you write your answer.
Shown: 4 °F
